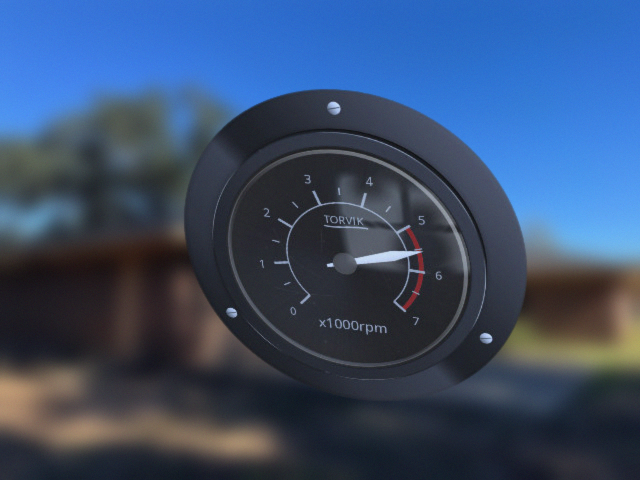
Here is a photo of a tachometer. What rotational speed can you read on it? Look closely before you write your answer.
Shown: 5500 rpm
